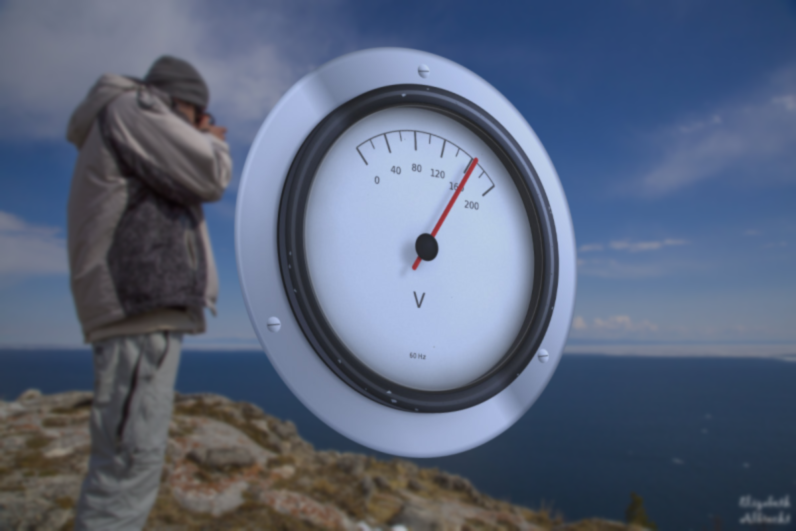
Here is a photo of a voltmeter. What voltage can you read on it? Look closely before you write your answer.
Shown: 160 V
